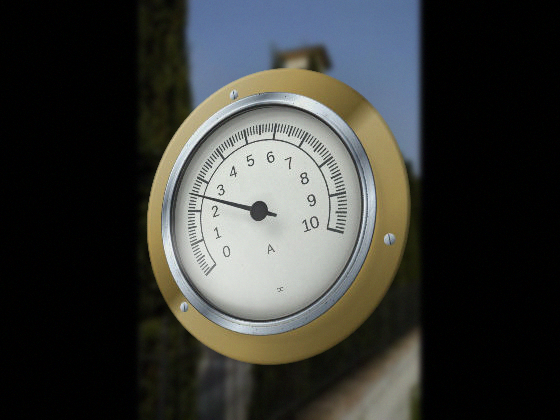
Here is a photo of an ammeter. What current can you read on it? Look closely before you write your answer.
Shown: 2.5 A
